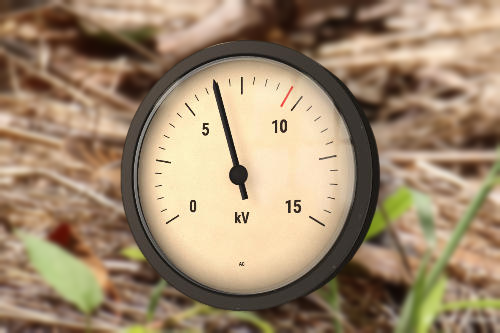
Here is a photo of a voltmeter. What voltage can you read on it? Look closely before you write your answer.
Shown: 6.5 kV
